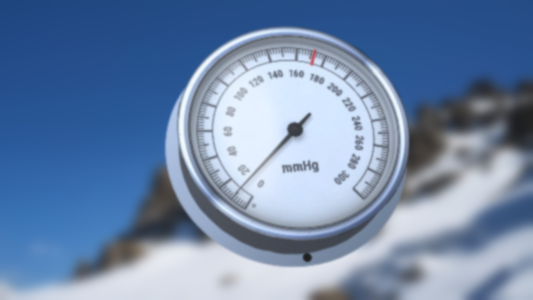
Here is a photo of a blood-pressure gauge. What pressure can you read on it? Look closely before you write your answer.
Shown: 10 mmHg
